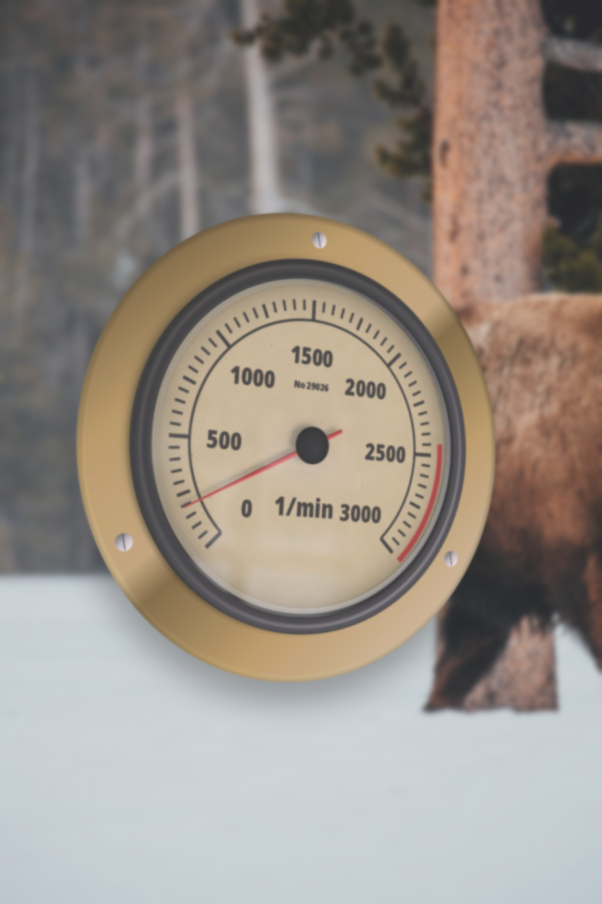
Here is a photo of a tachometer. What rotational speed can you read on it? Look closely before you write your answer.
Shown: 200 rpm
